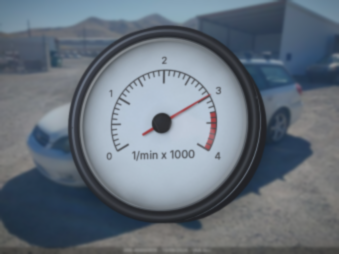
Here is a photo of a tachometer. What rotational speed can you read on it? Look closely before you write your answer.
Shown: 3000 rpm
